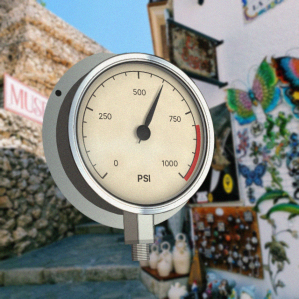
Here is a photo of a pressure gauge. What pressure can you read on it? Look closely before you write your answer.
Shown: 600 psi
